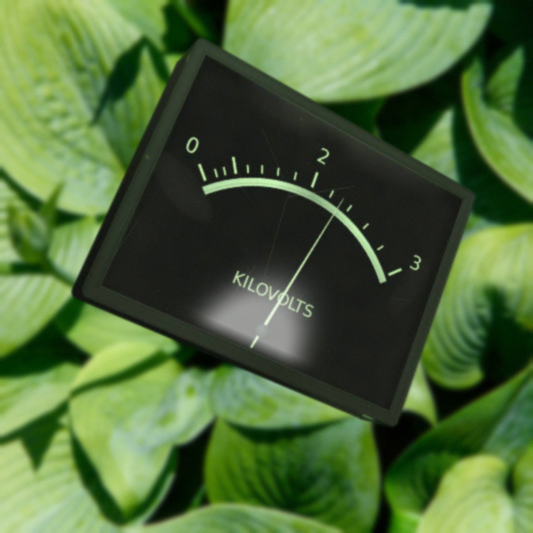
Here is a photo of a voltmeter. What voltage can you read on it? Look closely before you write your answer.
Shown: 2.3 kV
